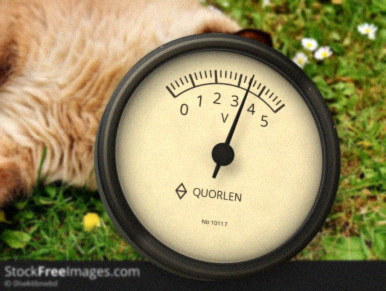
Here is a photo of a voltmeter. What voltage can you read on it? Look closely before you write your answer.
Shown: 3.4 V
